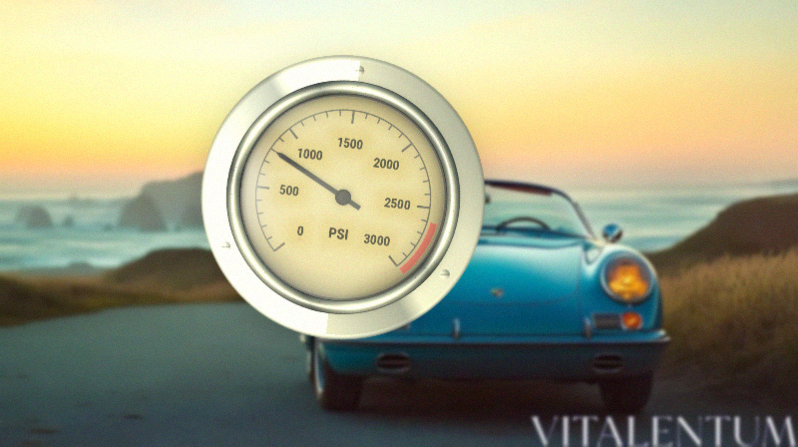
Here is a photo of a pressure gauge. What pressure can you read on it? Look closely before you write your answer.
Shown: 800 psi
